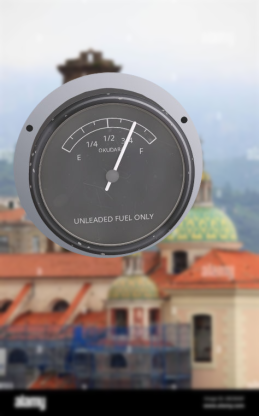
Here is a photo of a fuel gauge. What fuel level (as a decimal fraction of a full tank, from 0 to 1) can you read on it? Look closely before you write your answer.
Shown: 0.75
